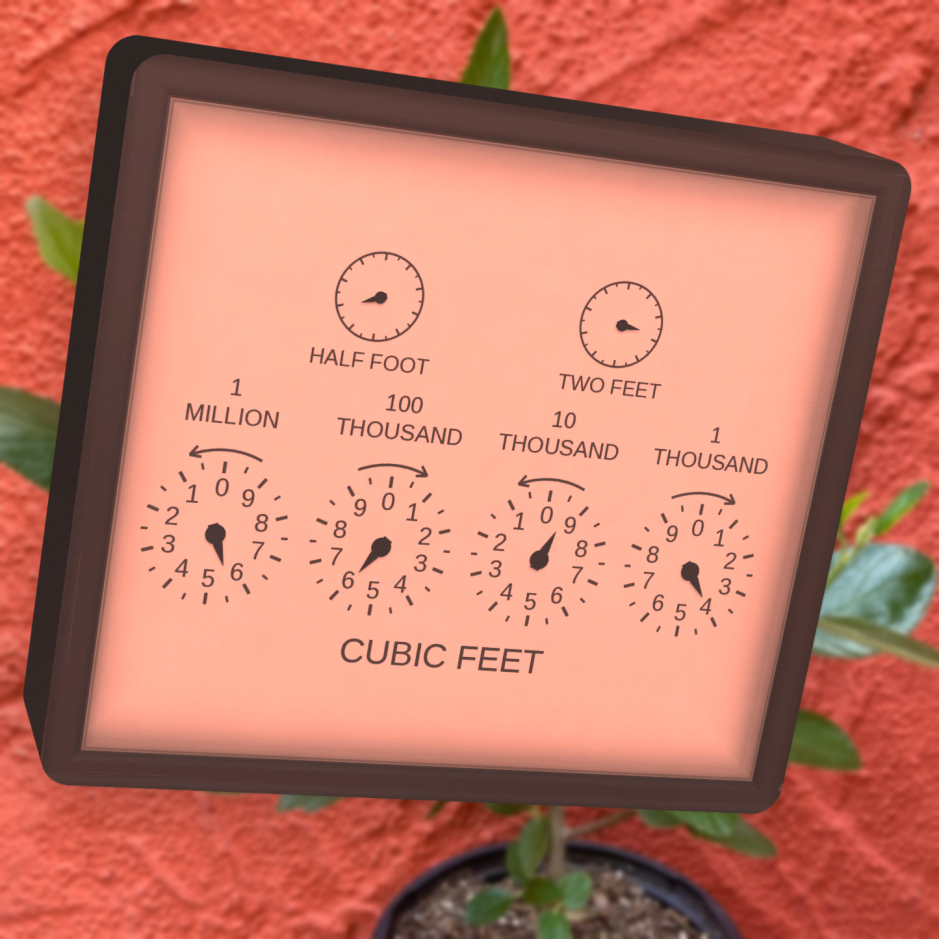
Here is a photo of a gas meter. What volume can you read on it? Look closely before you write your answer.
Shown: 559400 ft³
